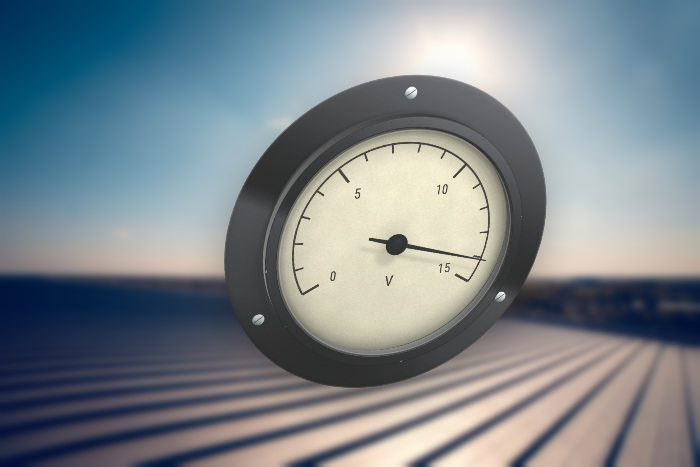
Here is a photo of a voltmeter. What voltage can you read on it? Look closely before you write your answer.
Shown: 14 V
